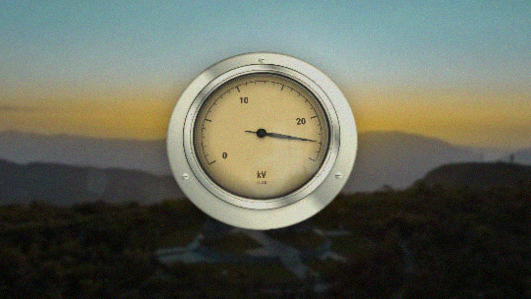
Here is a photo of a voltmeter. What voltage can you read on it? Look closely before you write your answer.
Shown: 23 kV
